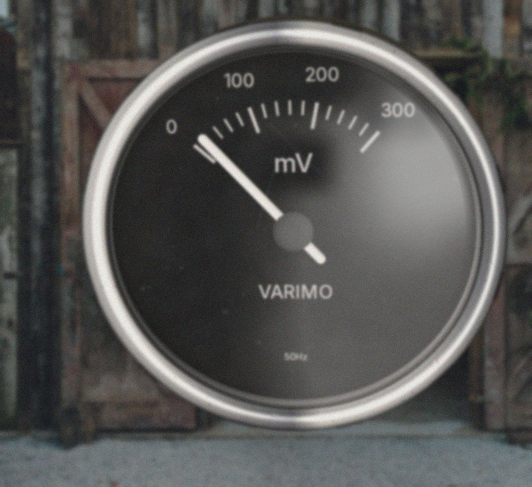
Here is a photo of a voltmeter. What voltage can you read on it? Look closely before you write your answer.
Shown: 20 mV
